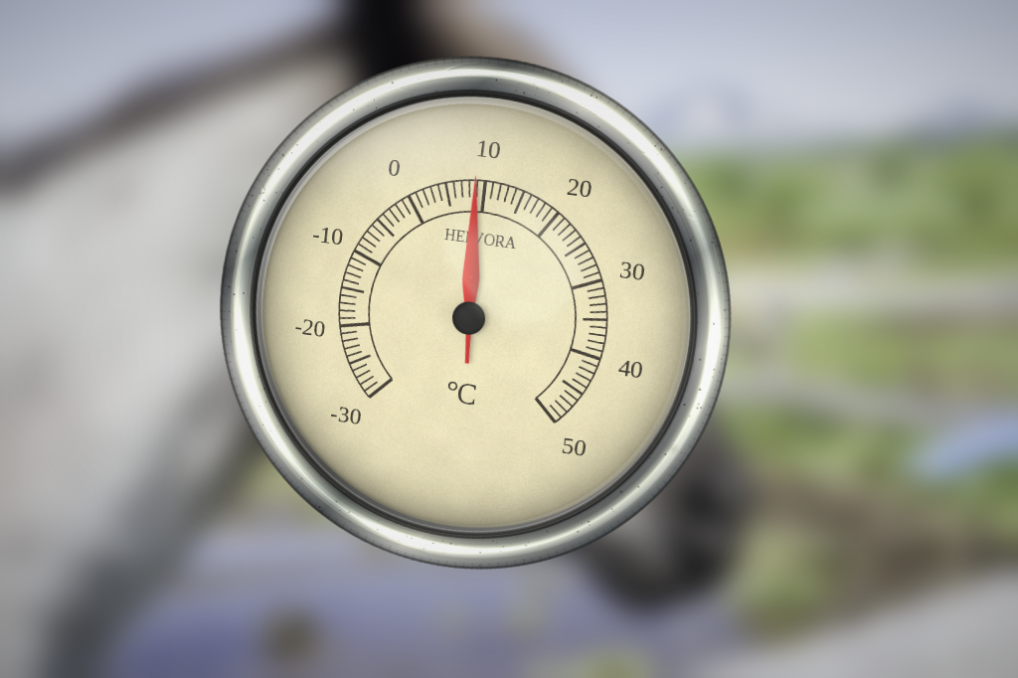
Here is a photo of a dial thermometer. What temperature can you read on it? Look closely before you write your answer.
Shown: 9 °C
